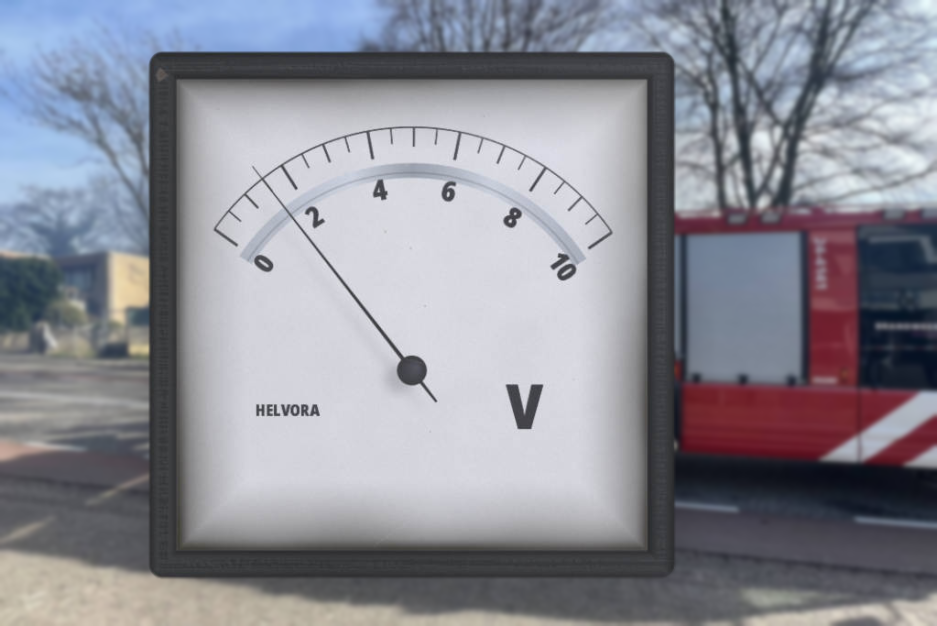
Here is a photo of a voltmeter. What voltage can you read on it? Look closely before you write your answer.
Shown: 1.5 V
